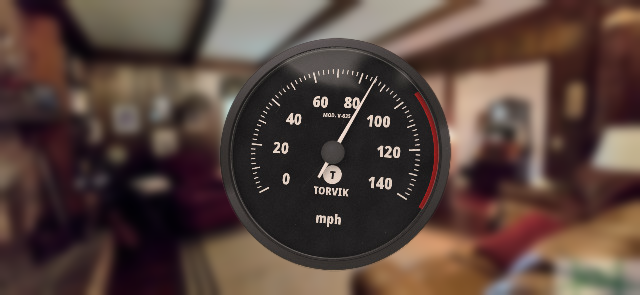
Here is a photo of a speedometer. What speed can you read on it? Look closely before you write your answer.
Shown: 86 mph
